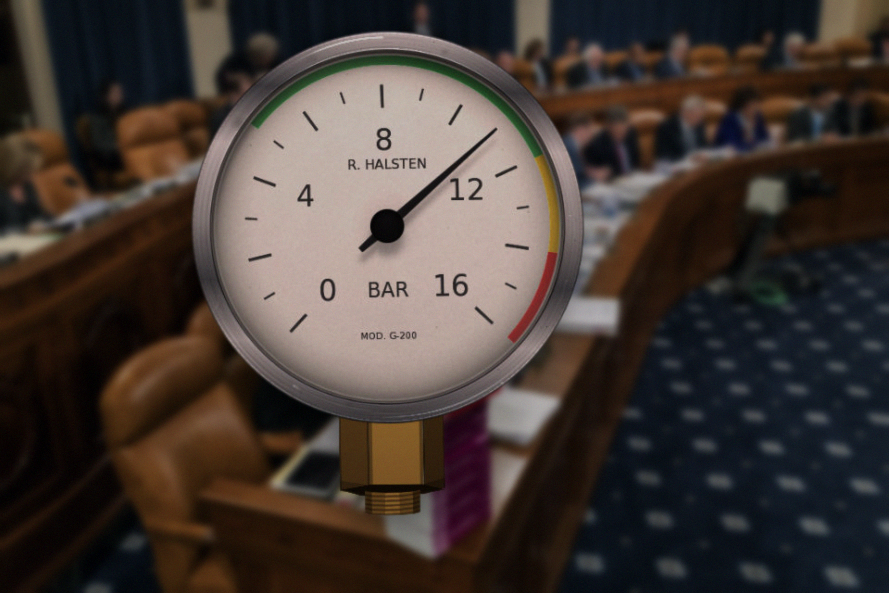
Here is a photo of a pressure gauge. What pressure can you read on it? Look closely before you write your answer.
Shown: 11 bar
